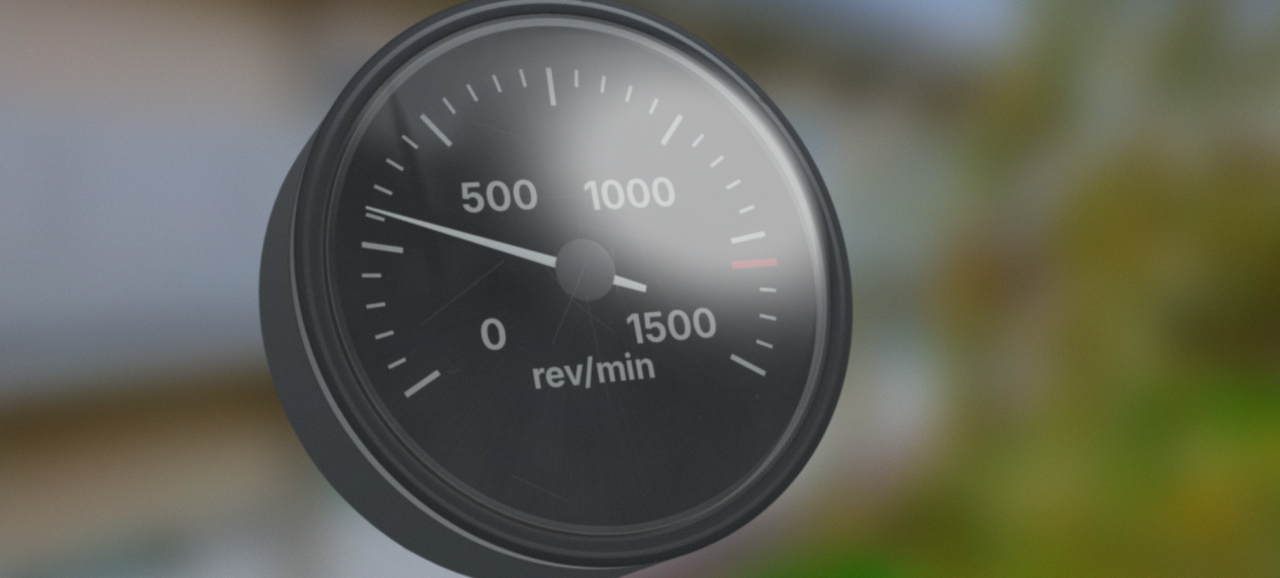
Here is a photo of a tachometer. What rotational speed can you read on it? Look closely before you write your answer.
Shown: 300 rpm
